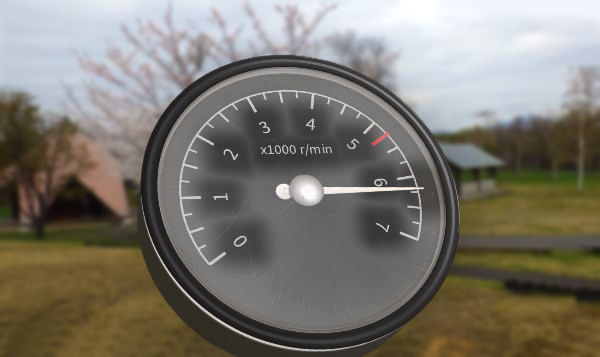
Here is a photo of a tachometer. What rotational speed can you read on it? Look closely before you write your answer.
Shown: 6250 rpm
